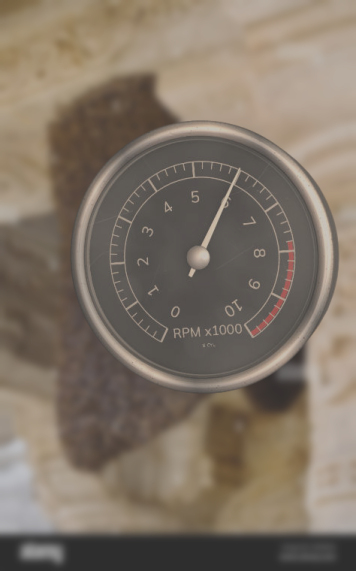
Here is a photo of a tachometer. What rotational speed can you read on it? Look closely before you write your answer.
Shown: 6000 rpm
